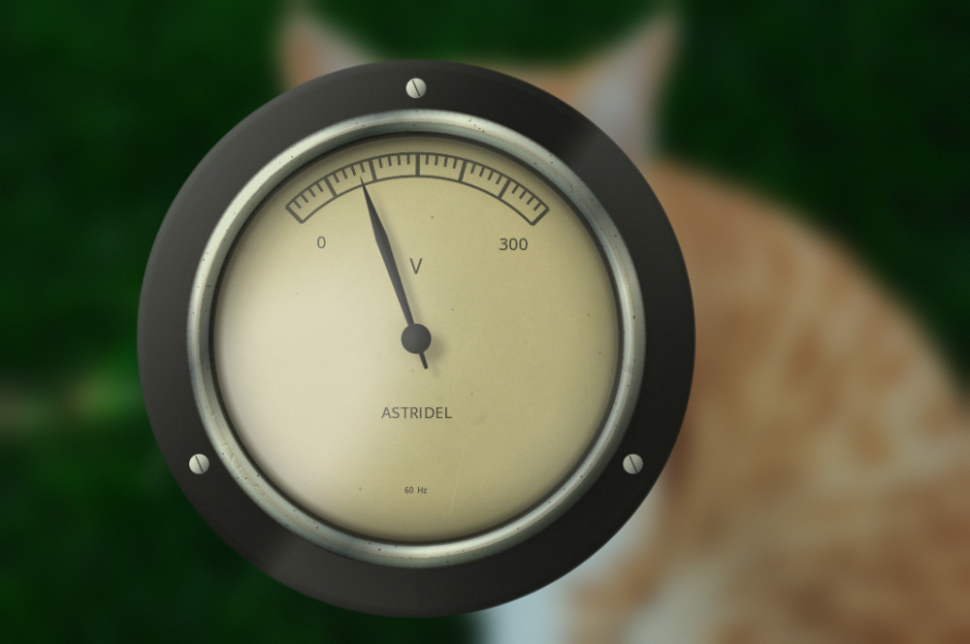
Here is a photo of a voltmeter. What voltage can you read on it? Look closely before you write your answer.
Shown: 85 V
